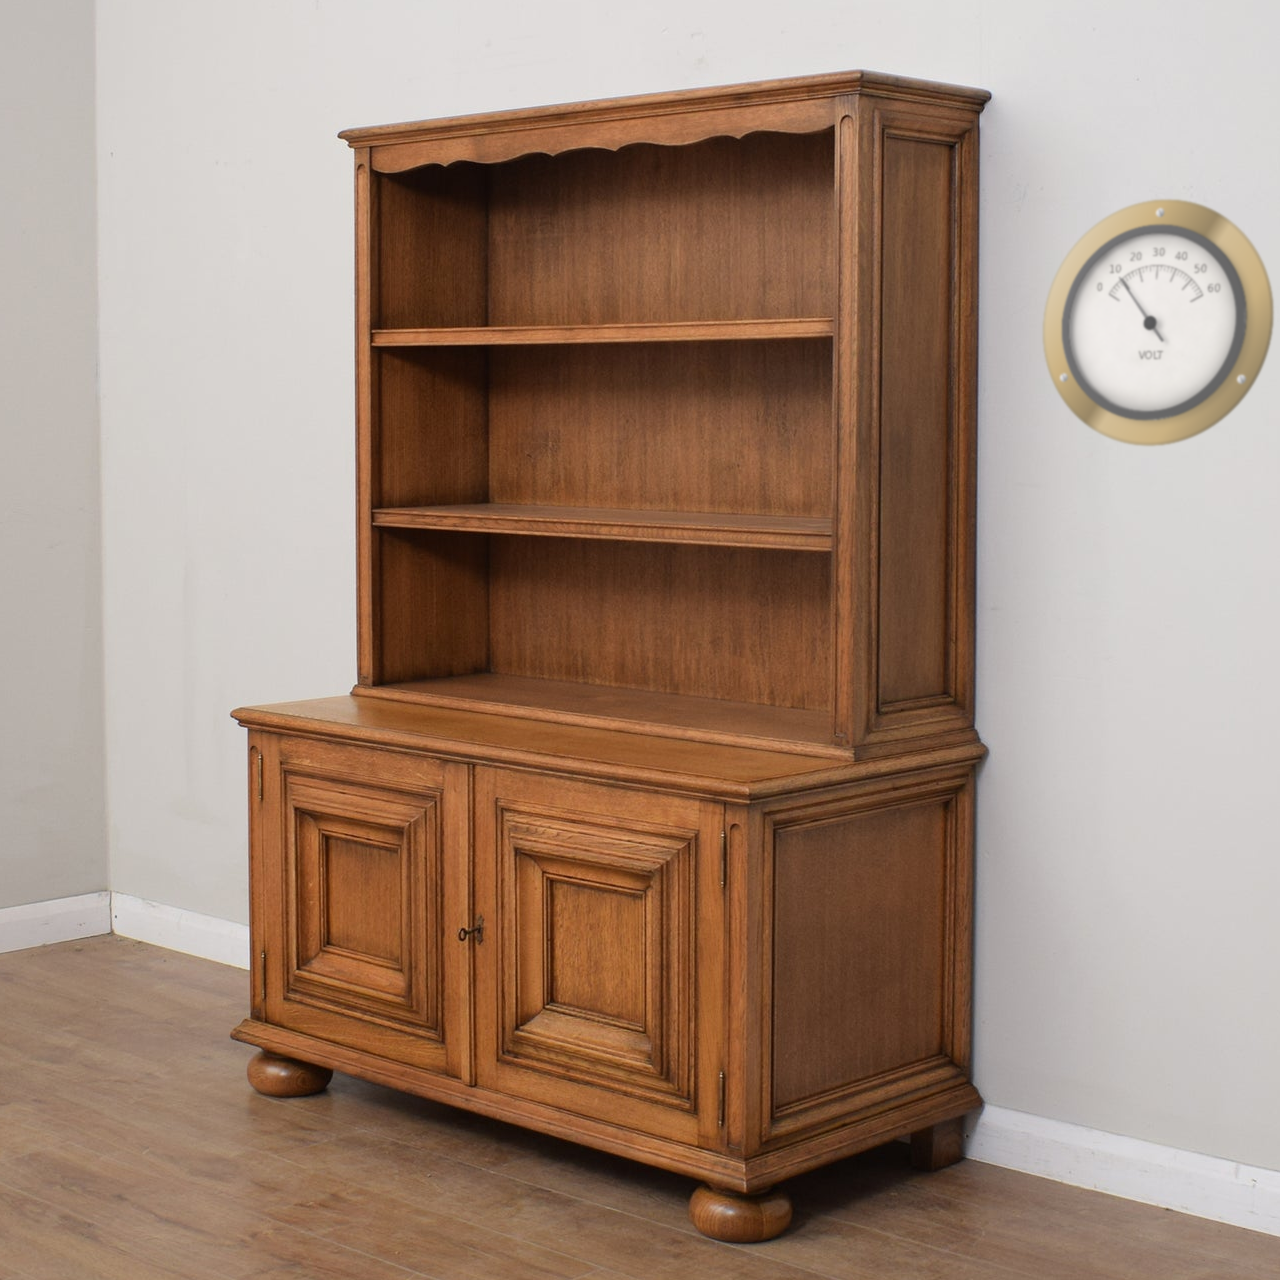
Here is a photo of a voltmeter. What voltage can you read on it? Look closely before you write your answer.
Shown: 10 V
